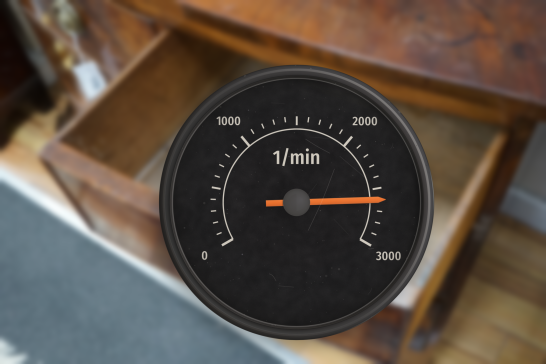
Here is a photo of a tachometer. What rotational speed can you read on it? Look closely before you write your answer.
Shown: 2600 rpm
